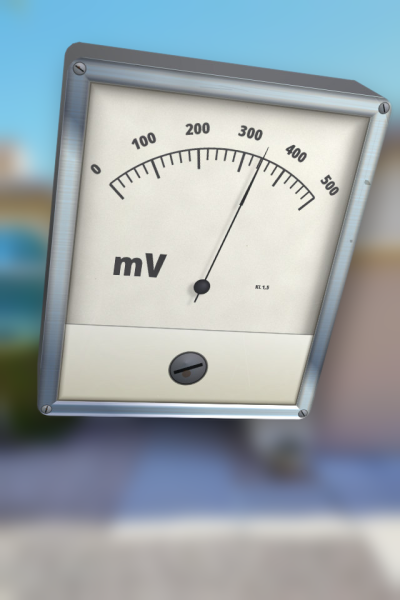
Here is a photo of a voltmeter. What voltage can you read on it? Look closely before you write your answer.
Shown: 340 mV
